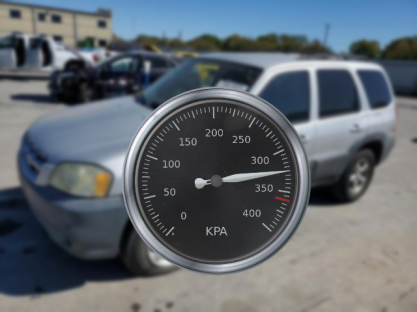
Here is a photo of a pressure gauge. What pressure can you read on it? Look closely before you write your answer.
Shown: 325 kPa
